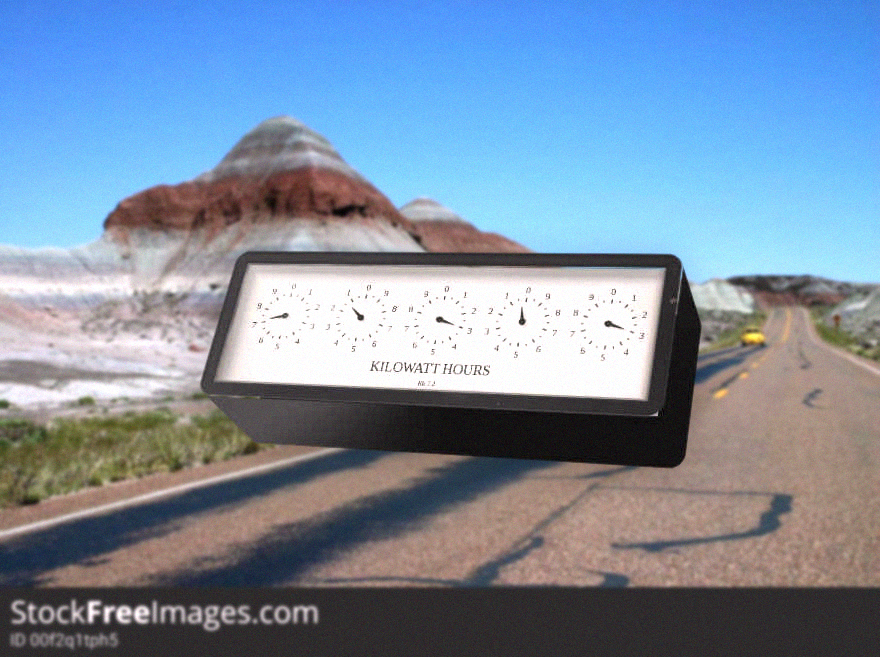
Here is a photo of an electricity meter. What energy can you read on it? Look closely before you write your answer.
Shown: 71303 kWh
